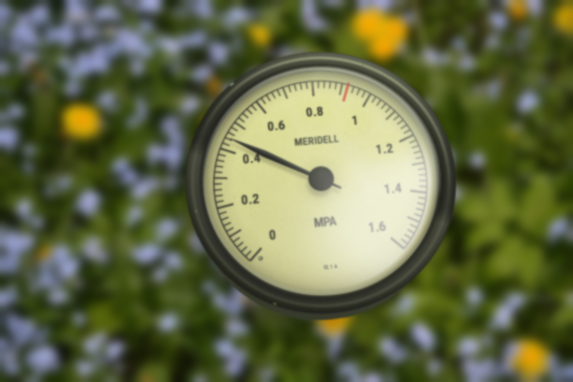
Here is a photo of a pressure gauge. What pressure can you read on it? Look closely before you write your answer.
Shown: 0.44 MPa
